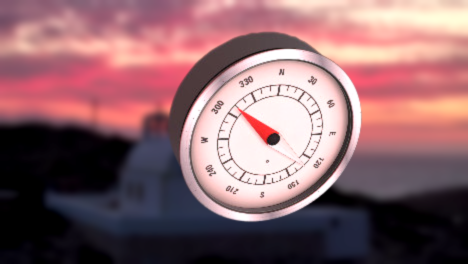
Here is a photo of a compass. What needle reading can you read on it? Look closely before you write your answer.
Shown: 310 °
